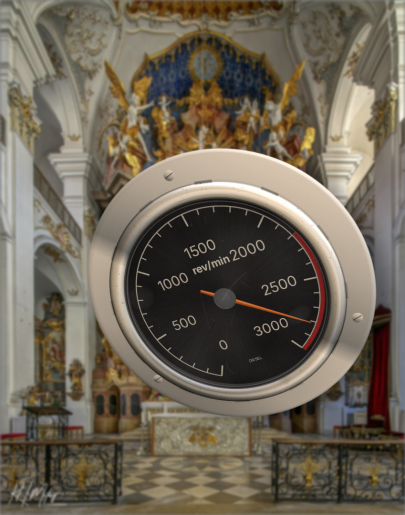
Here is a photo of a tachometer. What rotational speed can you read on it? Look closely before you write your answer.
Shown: 2800 rpm
